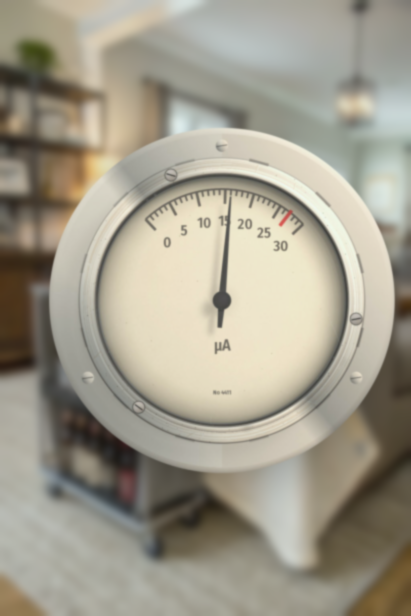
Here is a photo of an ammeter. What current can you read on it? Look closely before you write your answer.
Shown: 16 µA
